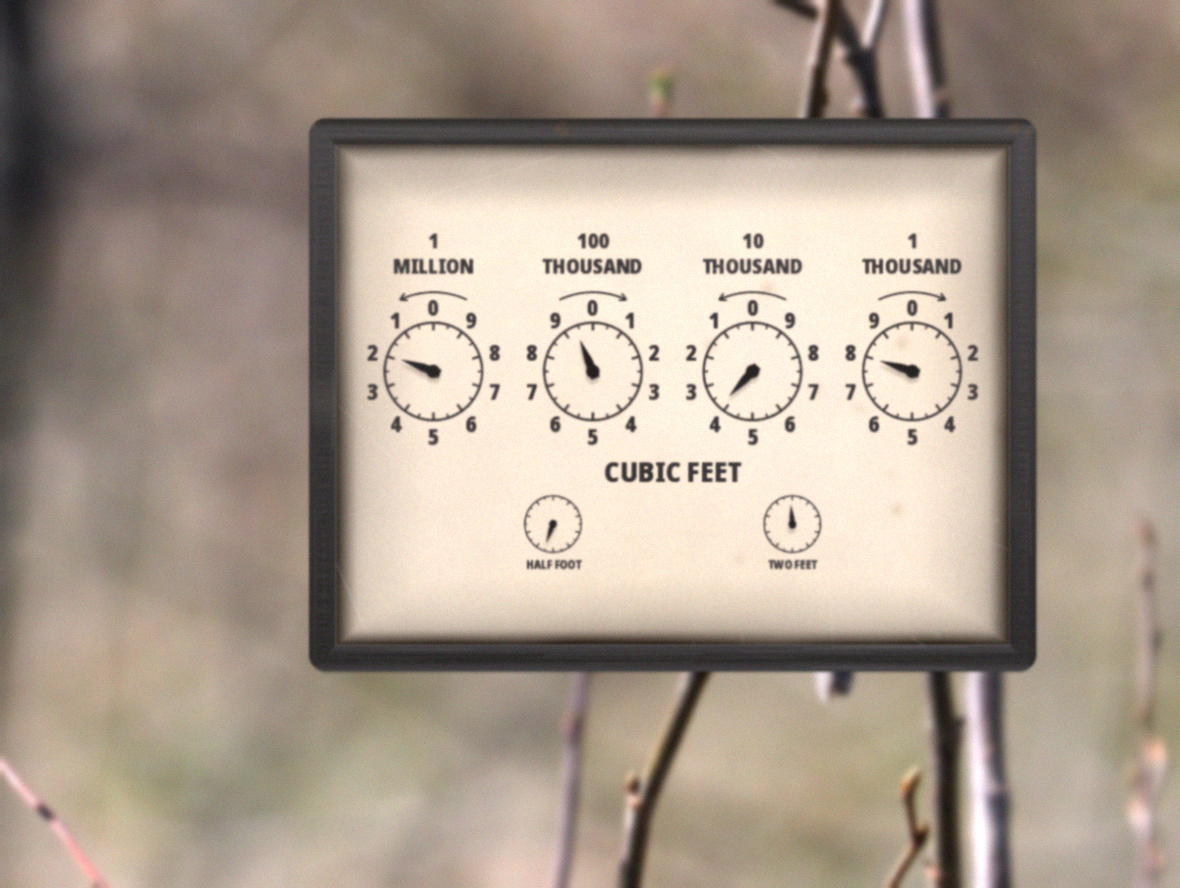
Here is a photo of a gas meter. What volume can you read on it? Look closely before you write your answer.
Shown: 193800 ft³
